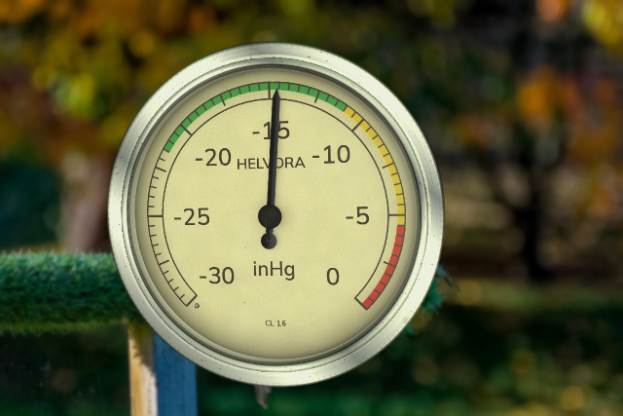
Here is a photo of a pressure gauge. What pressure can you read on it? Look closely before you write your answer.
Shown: -14.5 inHg
